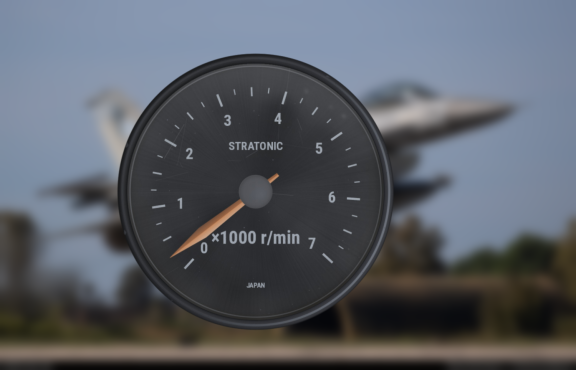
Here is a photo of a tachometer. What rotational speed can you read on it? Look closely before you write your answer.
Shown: 250 rpm
